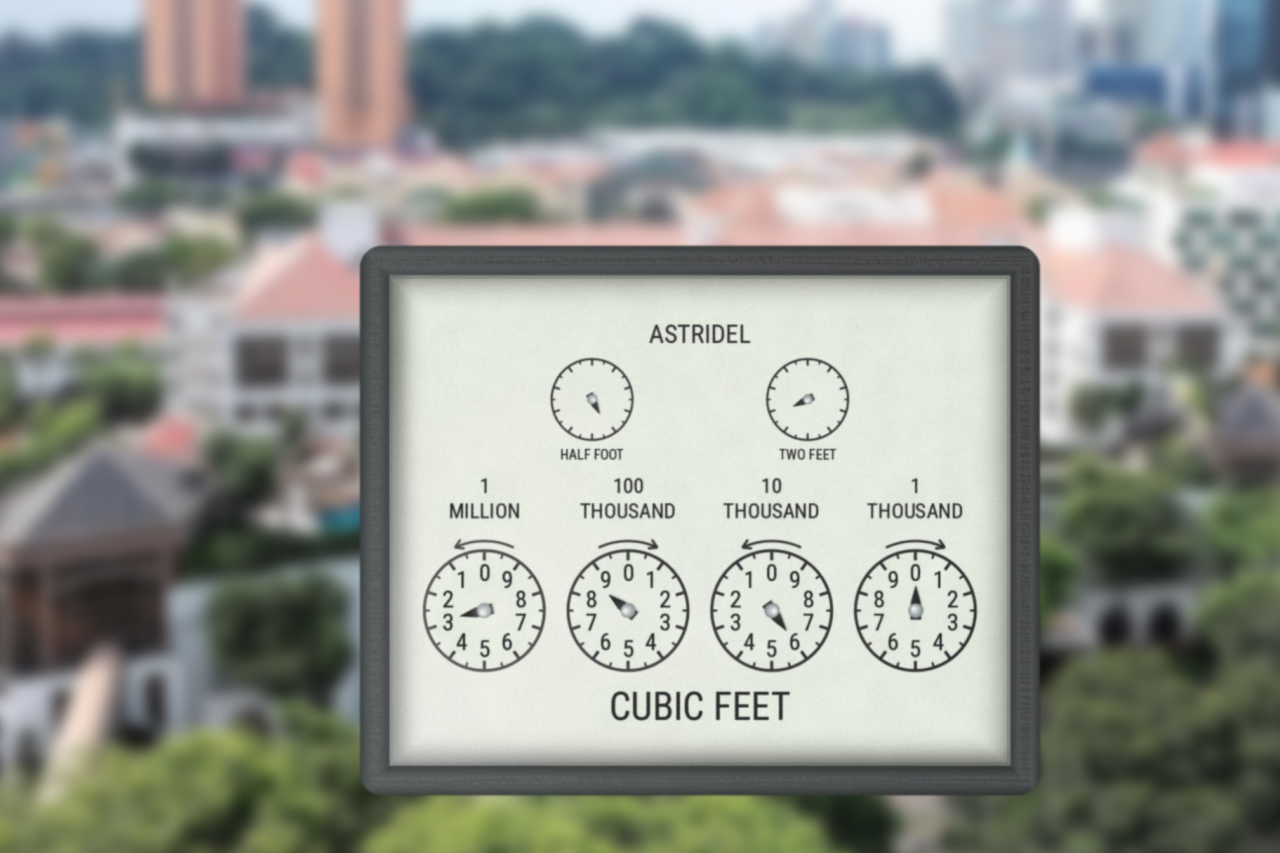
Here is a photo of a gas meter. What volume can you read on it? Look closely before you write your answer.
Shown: 286000 ft³
